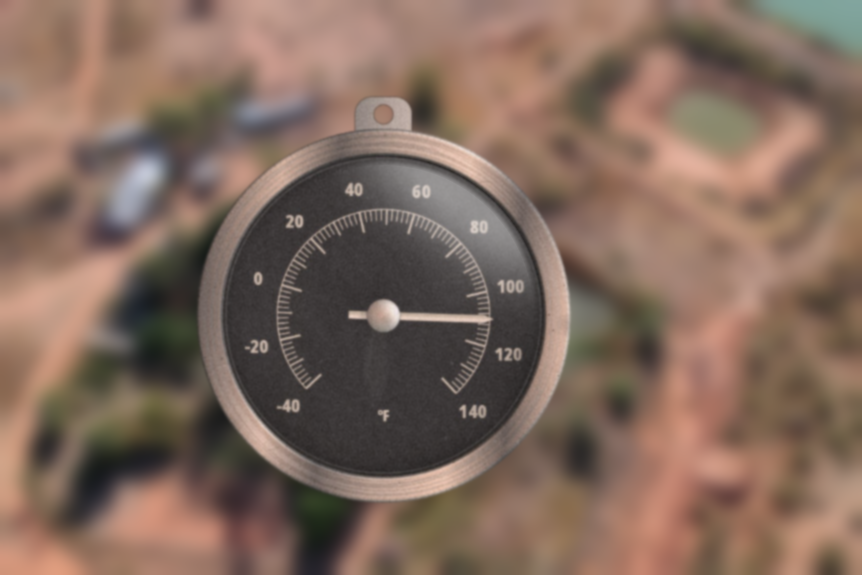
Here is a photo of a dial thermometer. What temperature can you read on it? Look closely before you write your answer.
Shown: 110 °F
